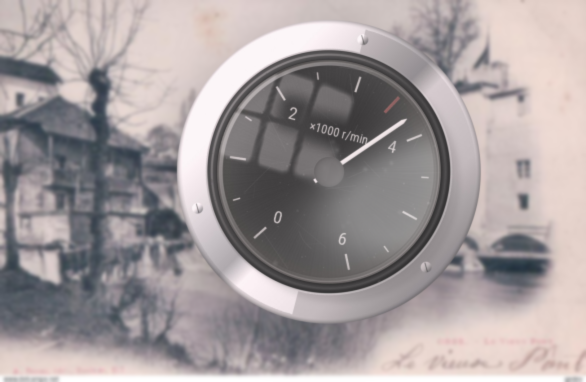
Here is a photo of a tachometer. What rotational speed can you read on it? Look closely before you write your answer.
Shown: 3750 rpm
